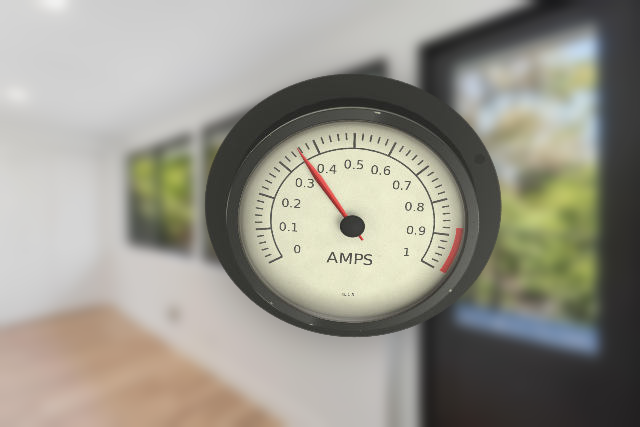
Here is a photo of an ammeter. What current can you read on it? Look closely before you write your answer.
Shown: 0.36 A
